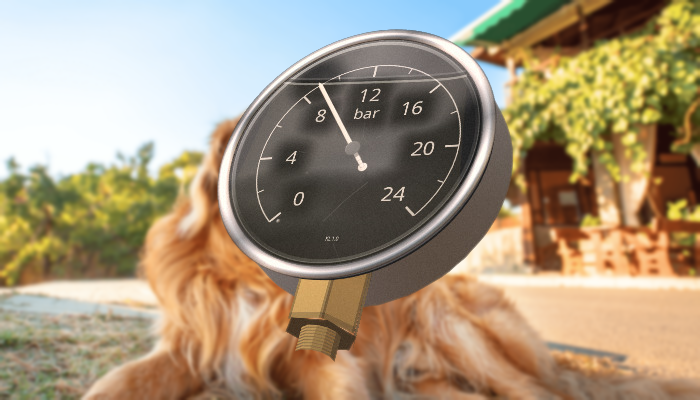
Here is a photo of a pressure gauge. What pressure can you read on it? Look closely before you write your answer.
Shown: 9 bar
